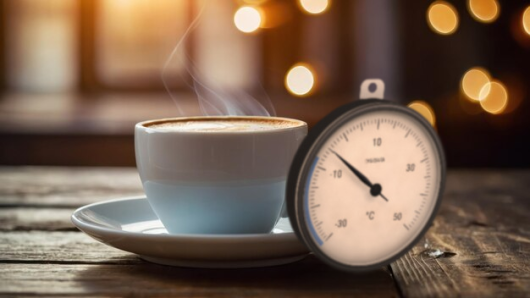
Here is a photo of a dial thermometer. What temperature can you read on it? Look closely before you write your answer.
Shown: -5 °C
